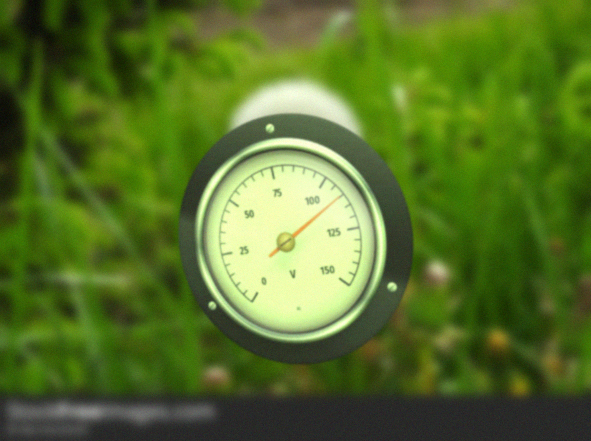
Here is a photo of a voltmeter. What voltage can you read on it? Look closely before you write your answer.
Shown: 110 V
